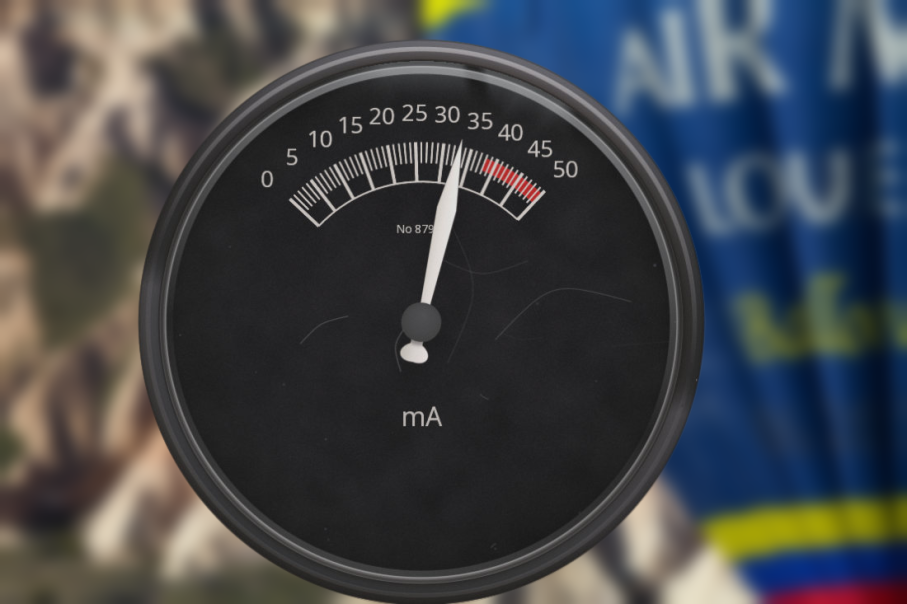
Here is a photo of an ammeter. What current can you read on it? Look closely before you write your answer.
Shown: 33 mA
